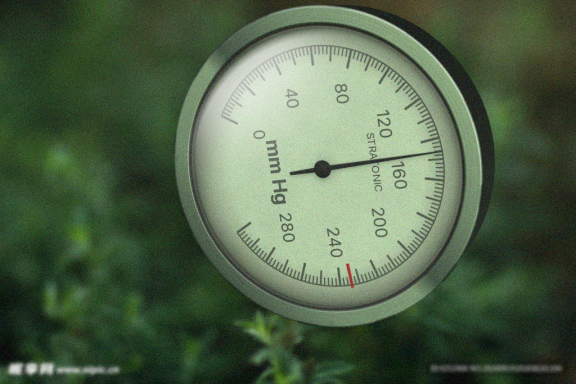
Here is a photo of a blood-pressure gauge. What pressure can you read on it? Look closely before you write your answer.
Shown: 146 mmHg
